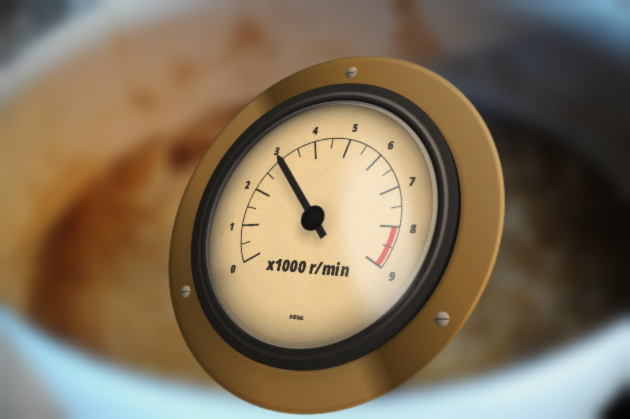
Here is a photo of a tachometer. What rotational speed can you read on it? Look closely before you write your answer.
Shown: 3000 rpm
